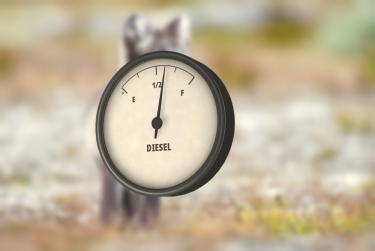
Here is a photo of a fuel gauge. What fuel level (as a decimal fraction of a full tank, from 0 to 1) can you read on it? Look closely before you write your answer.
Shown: 0.625
